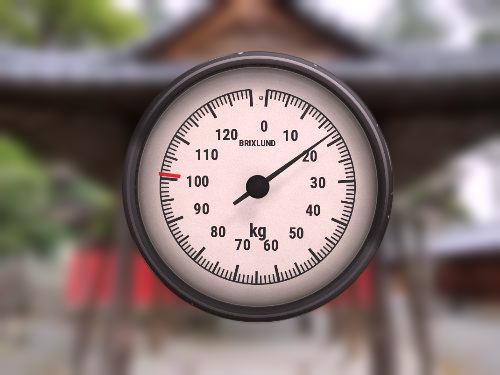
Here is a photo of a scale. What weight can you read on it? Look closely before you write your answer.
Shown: 18 kg
